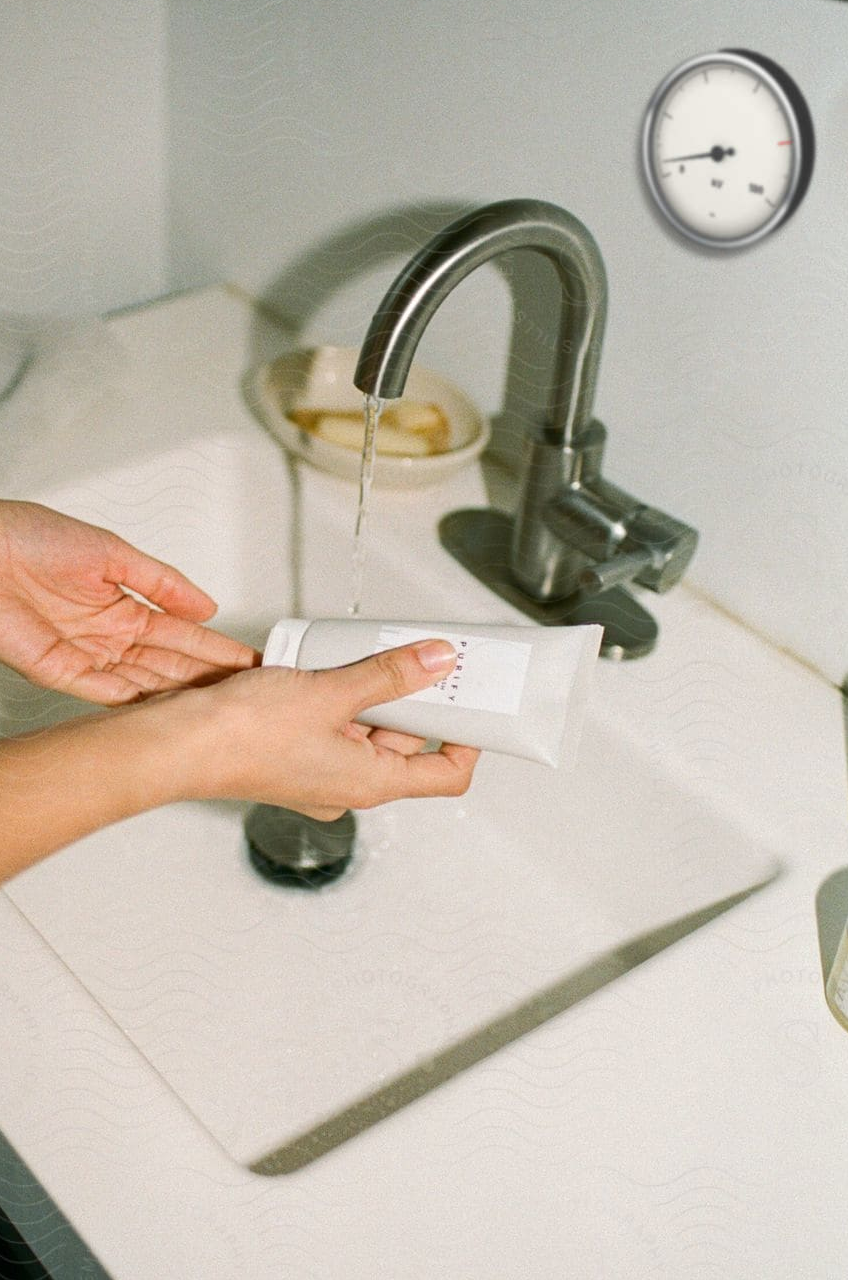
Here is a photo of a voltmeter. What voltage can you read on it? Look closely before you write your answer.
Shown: 5 kV
